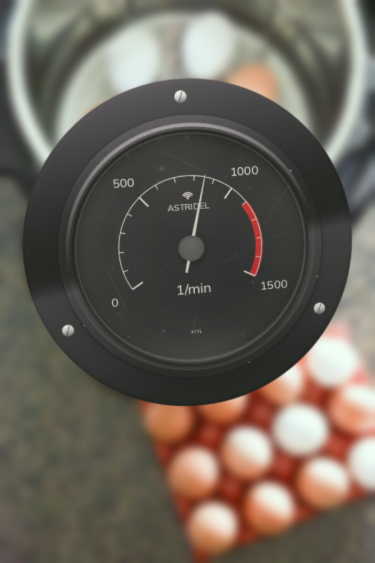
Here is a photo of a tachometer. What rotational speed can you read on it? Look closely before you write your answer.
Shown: 850 rpm
